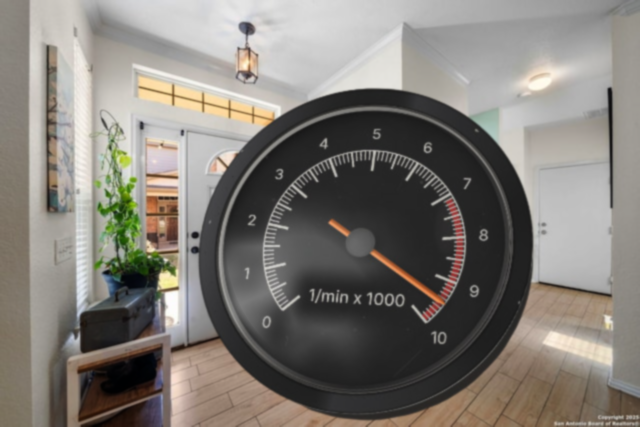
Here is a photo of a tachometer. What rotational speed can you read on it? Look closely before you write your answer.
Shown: 9500 rpm
